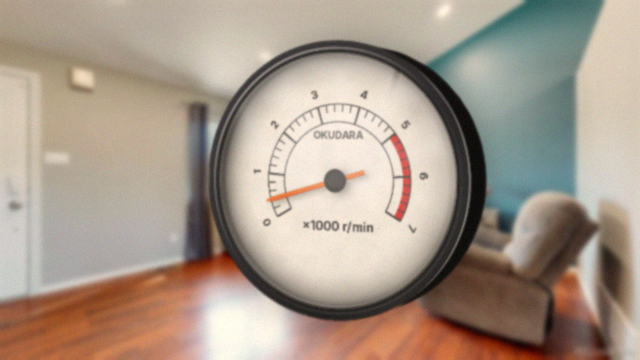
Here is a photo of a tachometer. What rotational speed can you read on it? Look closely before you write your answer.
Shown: 400 rpm
